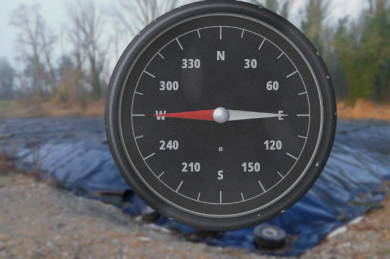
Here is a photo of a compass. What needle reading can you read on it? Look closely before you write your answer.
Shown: 270 °
